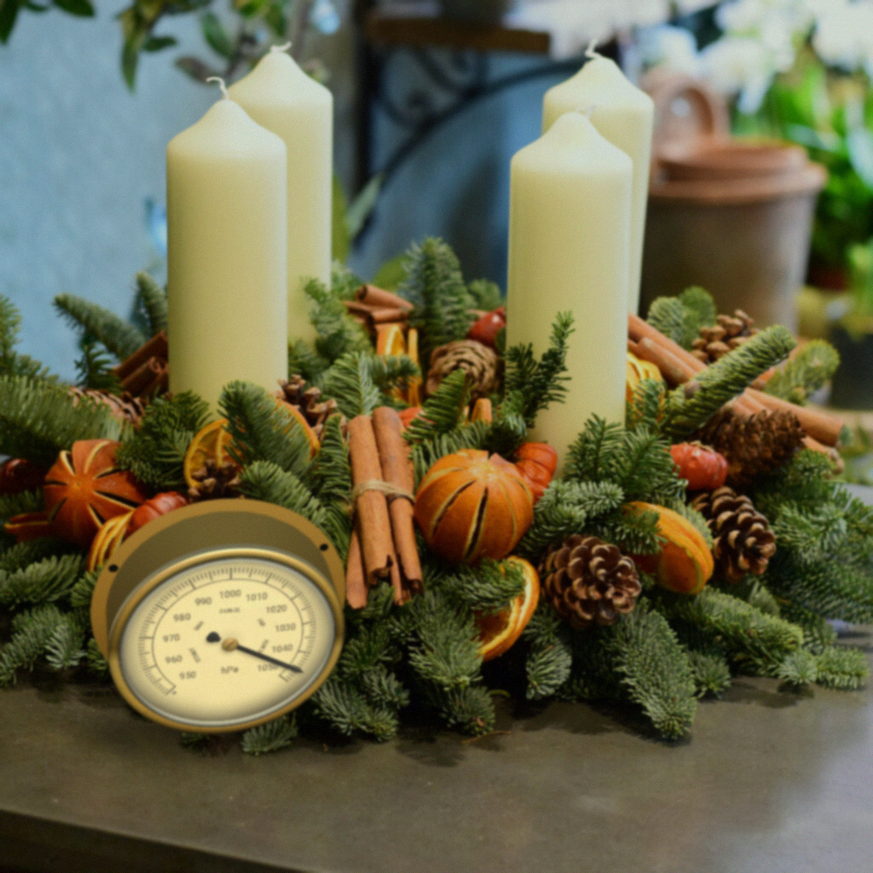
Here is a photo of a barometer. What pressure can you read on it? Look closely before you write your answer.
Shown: 1045 hPa
